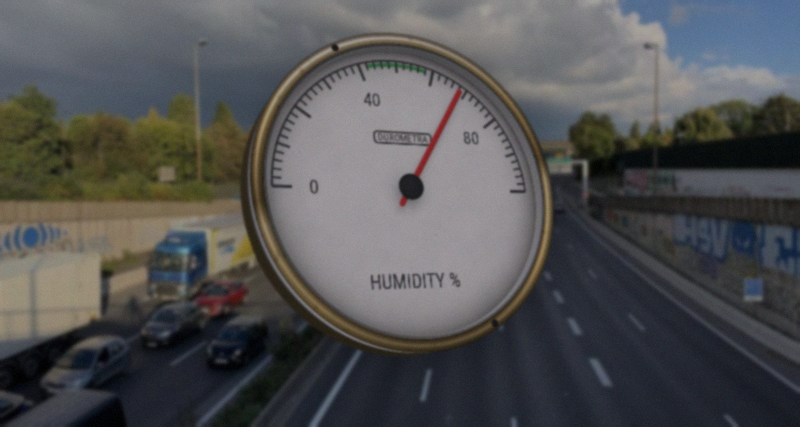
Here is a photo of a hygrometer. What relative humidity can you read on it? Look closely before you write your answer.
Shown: 68 %
